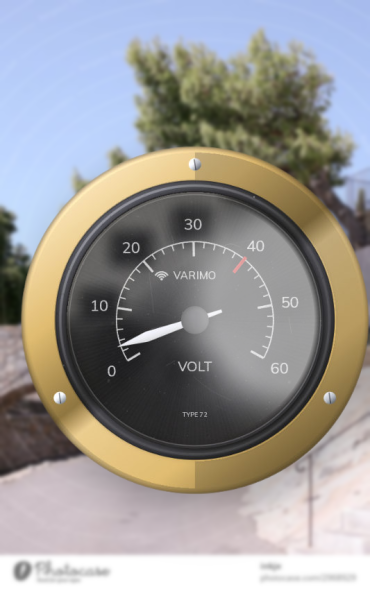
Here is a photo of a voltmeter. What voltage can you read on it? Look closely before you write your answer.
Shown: 3 V
